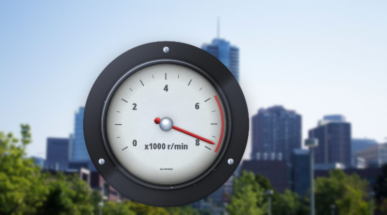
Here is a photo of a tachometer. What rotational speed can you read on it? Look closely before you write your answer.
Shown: 7750 rpm
